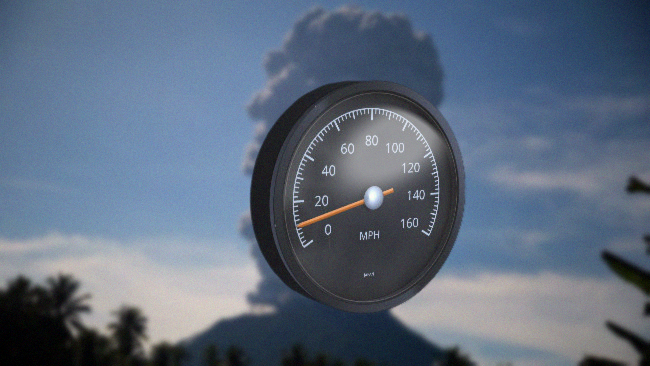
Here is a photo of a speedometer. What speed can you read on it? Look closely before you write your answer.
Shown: 10 mph
